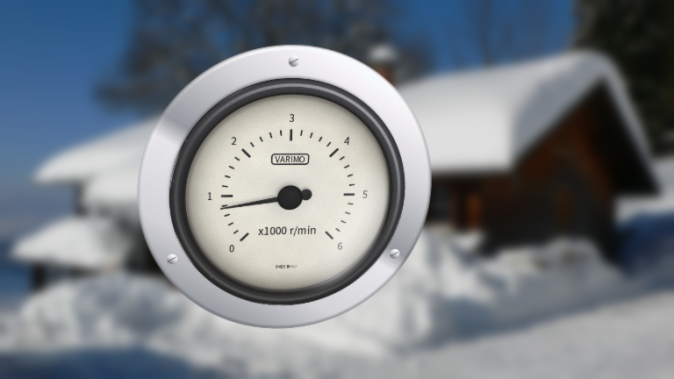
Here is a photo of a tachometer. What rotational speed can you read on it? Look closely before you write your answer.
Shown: 800 rpm
